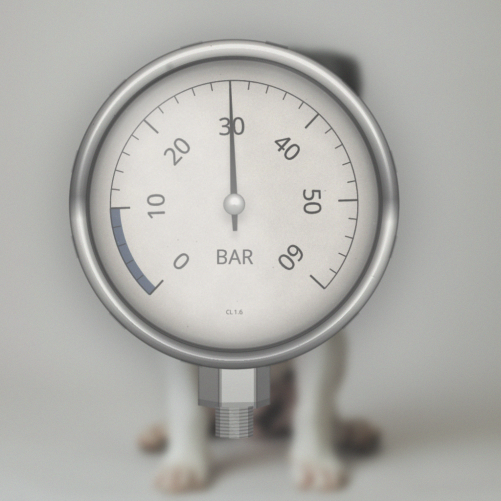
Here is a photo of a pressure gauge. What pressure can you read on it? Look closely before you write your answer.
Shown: 30 bar
